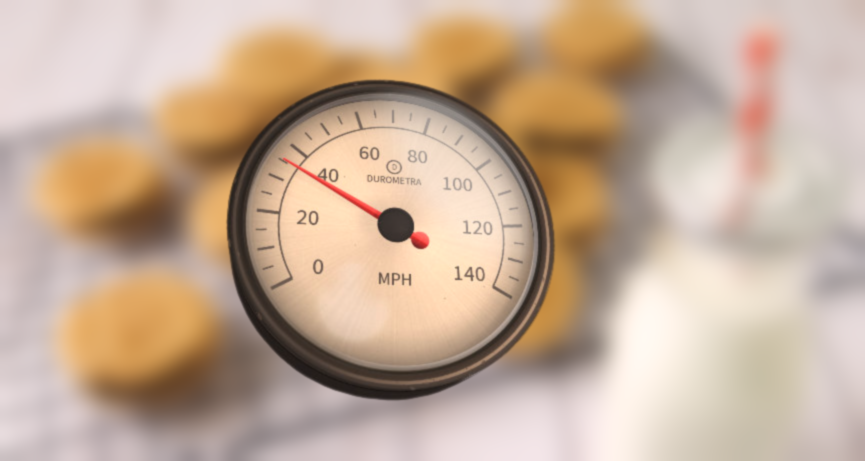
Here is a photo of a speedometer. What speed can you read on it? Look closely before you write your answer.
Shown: 35 mph
